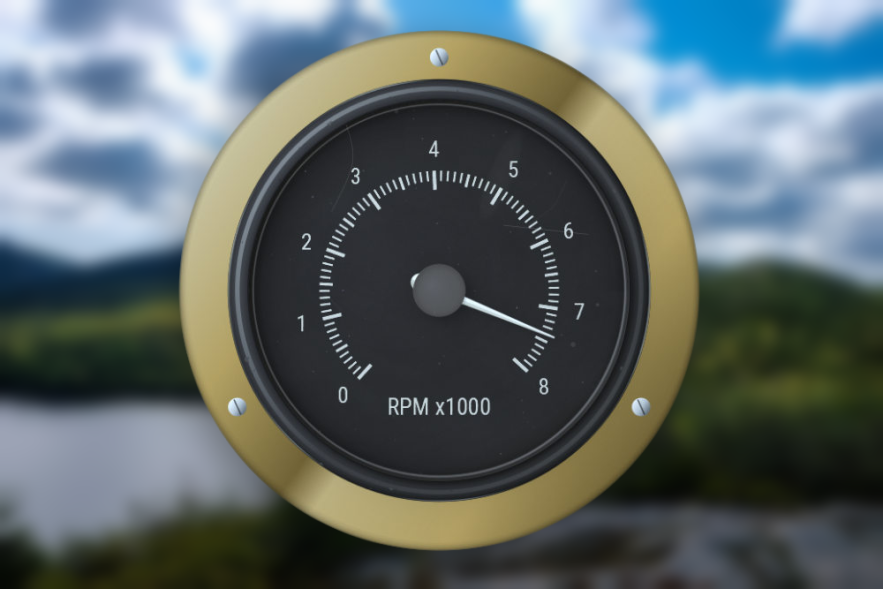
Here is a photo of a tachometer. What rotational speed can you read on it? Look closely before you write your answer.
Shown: 7400 rpm
